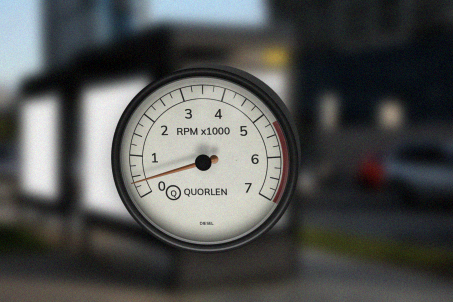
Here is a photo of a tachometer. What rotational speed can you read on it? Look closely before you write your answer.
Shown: 375 rpm
